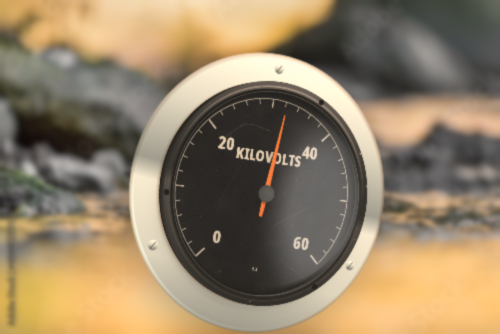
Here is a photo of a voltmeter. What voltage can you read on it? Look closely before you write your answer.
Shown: 32 kV
